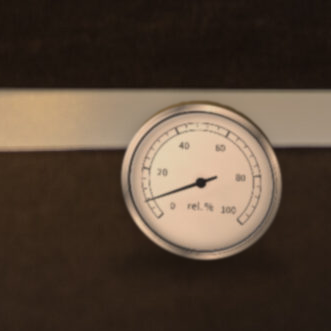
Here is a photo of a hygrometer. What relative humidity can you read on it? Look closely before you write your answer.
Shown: 8 %
